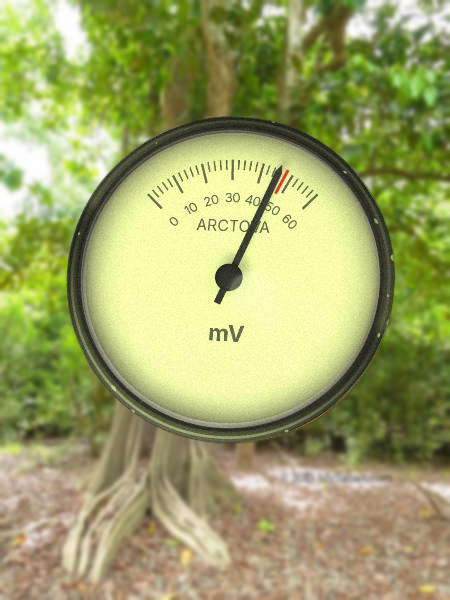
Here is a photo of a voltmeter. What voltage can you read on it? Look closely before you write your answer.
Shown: 46 mV
